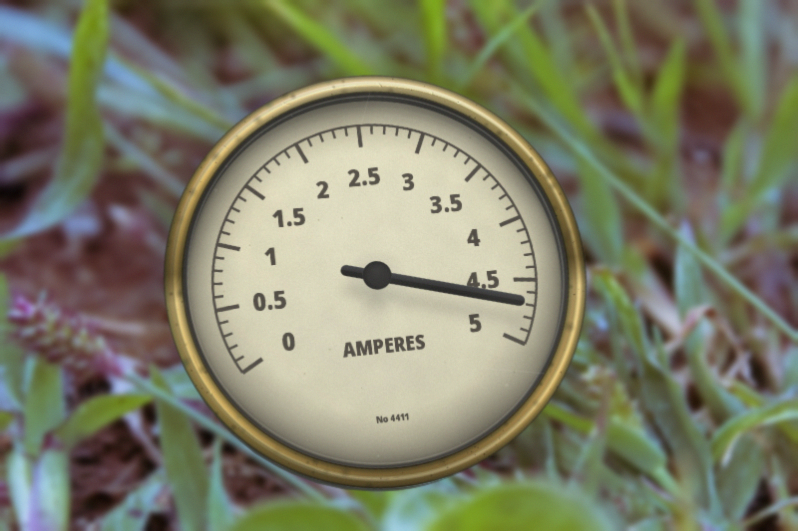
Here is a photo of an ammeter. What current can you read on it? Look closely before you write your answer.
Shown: 4.7 A
